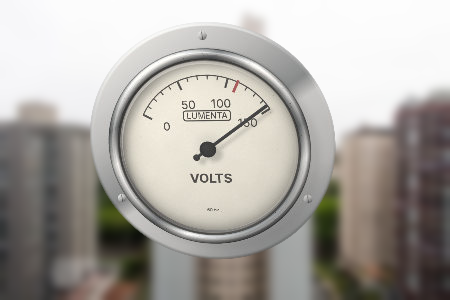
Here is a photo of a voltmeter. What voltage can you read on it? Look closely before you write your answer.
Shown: 145 V
